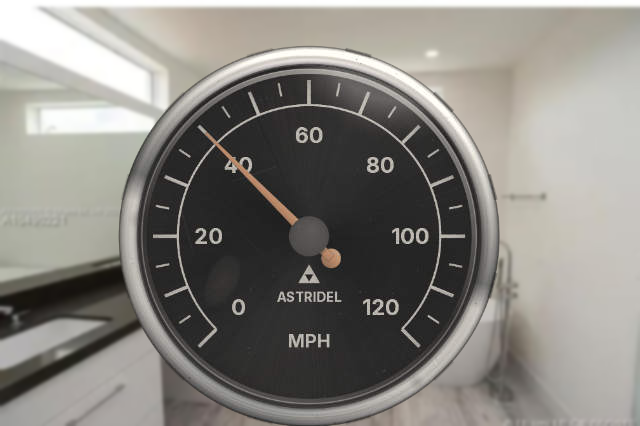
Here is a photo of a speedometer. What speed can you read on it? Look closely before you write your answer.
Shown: 40 mph
